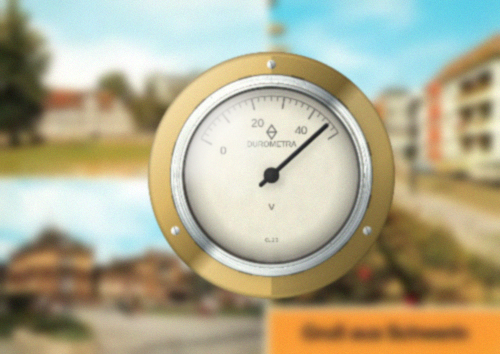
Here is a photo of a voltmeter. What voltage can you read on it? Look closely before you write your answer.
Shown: 46 V
